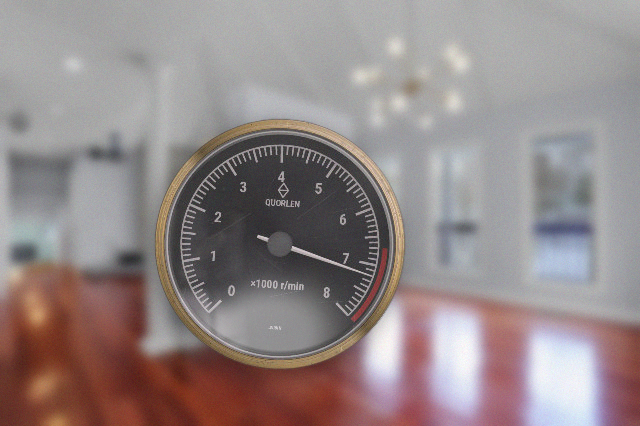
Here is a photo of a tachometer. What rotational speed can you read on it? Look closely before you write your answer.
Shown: 7200 rpm
